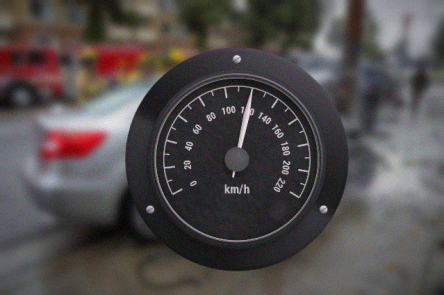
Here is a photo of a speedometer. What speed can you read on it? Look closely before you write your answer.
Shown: 120 km/h
